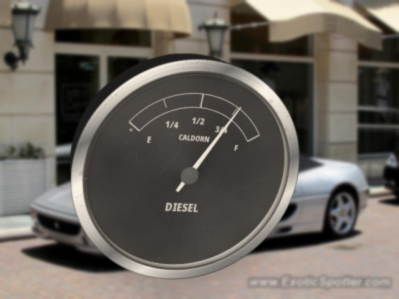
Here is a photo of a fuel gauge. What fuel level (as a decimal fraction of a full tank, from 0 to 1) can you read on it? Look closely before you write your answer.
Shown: 0.75
